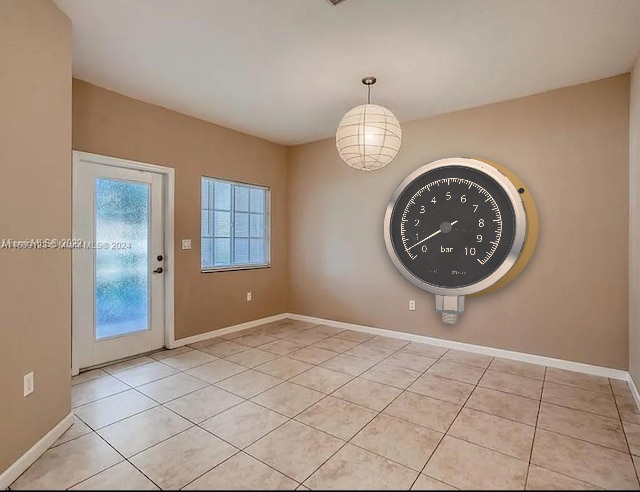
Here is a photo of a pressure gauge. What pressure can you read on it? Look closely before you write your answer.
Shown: 0.5 bar
